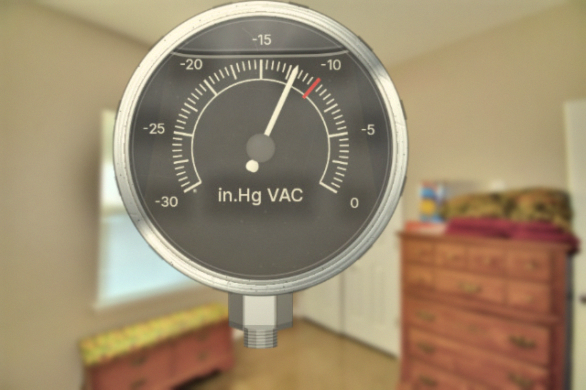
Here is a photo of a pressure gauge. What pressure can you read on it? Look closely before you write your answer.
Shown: -12 inHg
